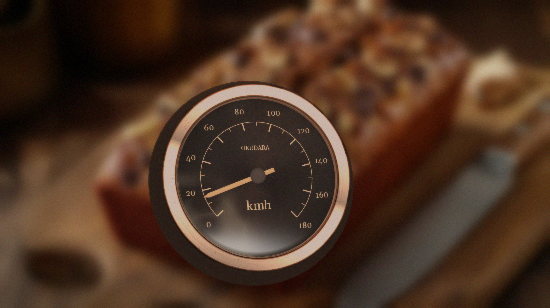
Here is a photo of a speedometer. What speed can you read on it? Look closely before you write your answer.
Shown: 15 km/h
